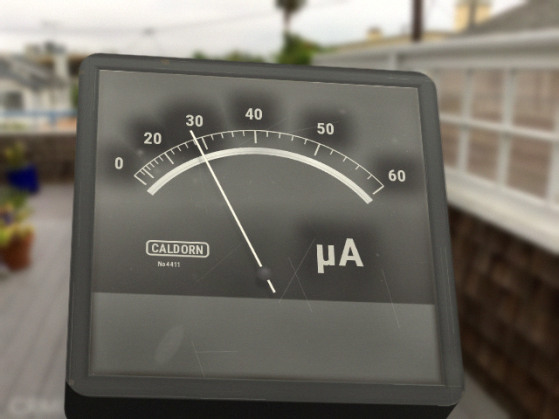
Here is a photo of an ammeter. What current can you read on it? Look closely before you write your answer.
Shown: 28 µA
